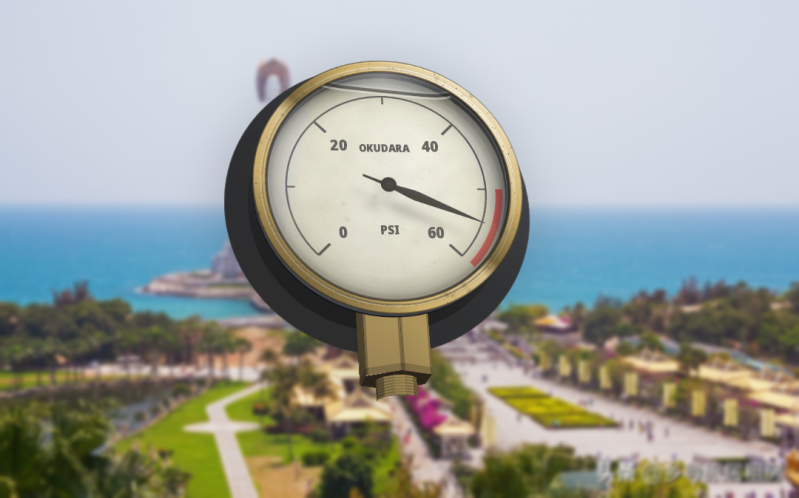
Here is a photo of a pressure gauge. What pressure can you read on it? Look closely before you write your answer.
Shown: 55 psi
